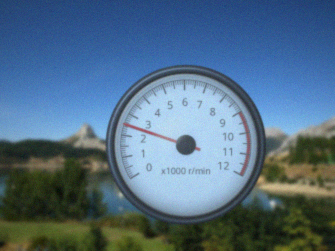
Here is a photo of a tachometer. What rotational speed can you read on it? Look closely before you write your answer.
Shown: 2500 rpm
